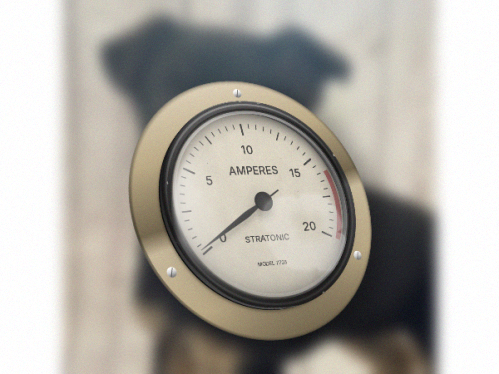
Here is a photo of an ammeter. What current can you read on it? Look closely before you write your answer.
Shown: 0.25 A
